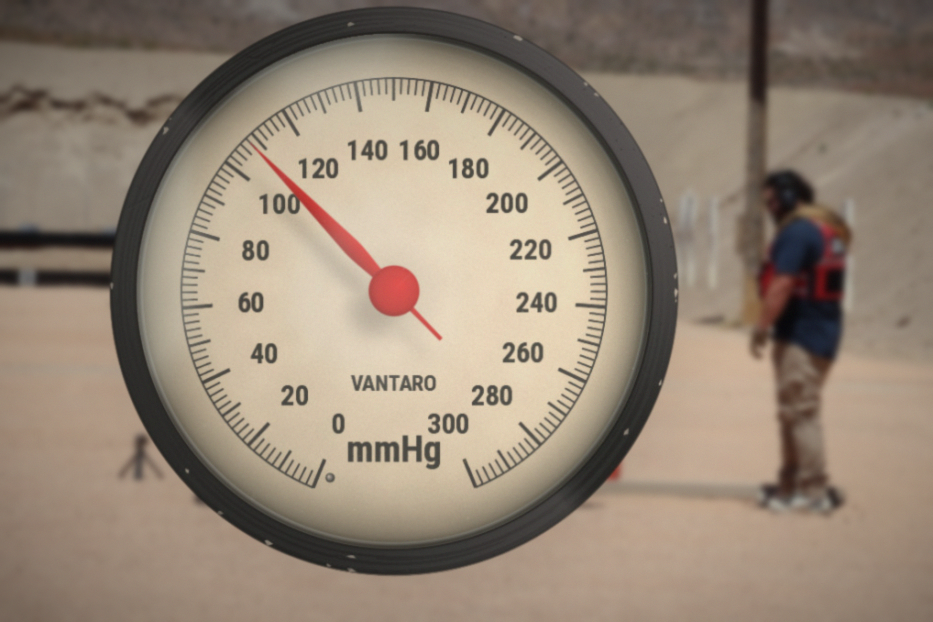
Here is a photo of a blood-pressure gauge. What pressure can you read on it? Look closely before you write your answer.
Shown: 108 mmHg
